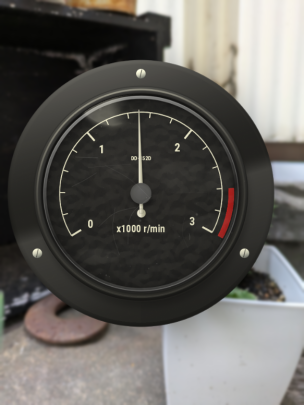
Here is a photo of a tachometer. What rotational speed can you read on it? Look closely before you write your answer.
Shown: 1500 rpm
